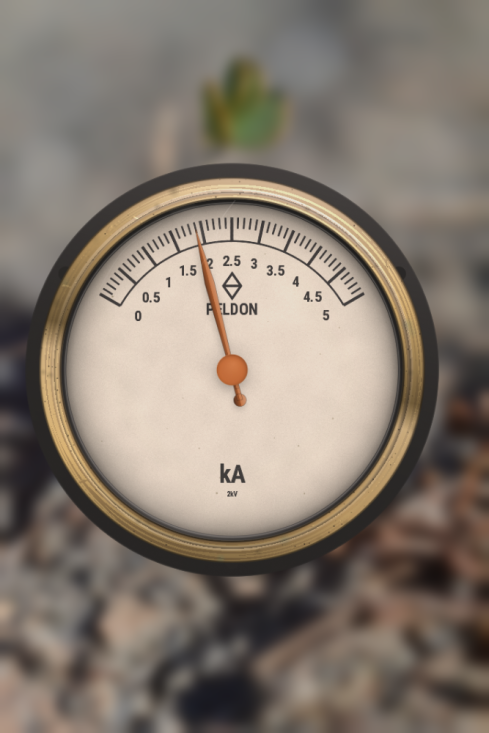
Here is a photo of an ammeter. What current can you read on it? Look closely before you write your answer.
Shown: 1.9 kA
